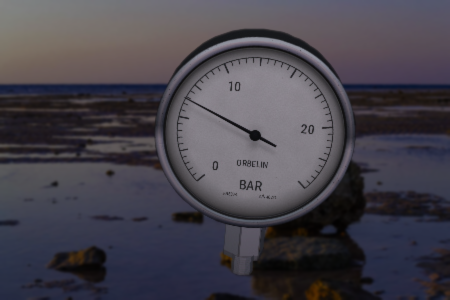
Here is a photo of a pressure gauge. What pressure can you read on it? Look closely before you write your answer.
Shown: 6.5 bar
